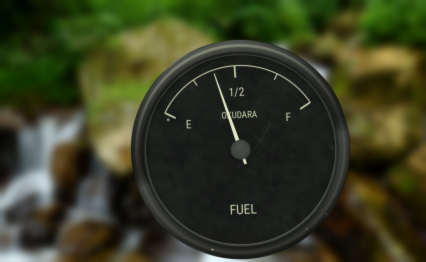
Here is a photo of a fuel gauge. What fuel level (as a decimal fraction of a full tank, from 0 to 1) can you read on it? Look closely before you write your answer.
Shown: 0.375
